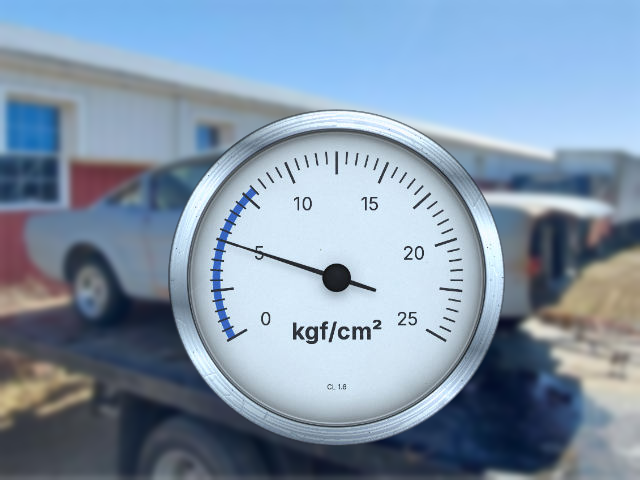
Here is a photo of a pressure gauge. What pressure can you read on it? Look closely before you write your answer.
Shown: 5 kg/cm²
